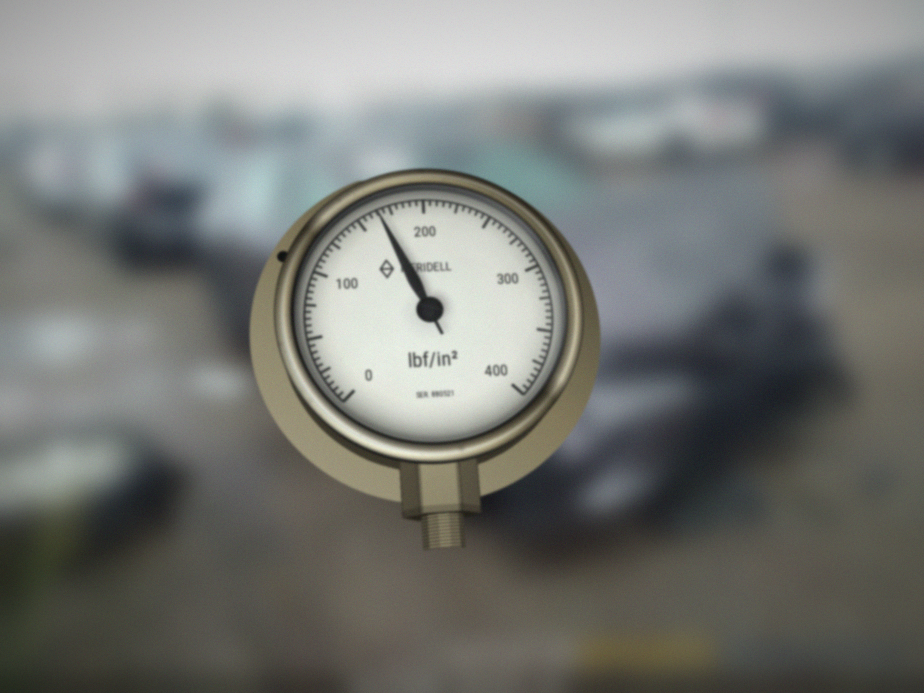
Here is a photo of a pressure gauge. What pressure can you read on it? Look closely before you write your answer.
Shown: 165 psi
